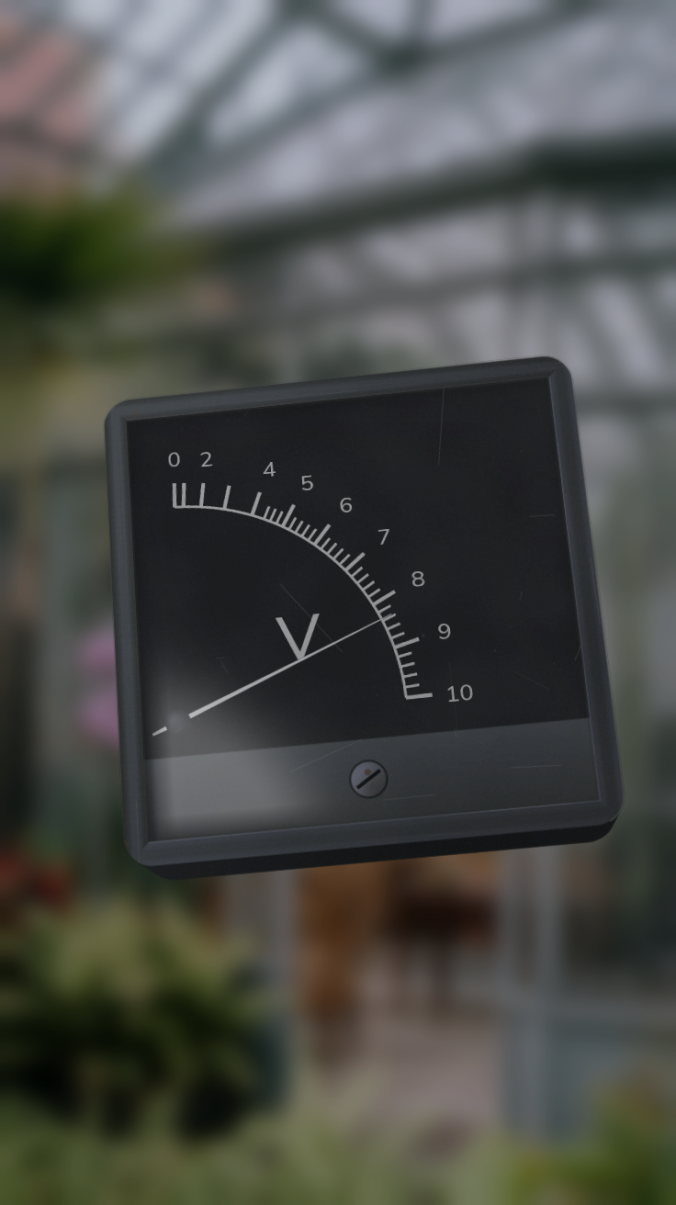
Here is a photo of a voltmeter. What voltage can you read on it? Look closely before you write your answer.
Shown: 8.4 V
